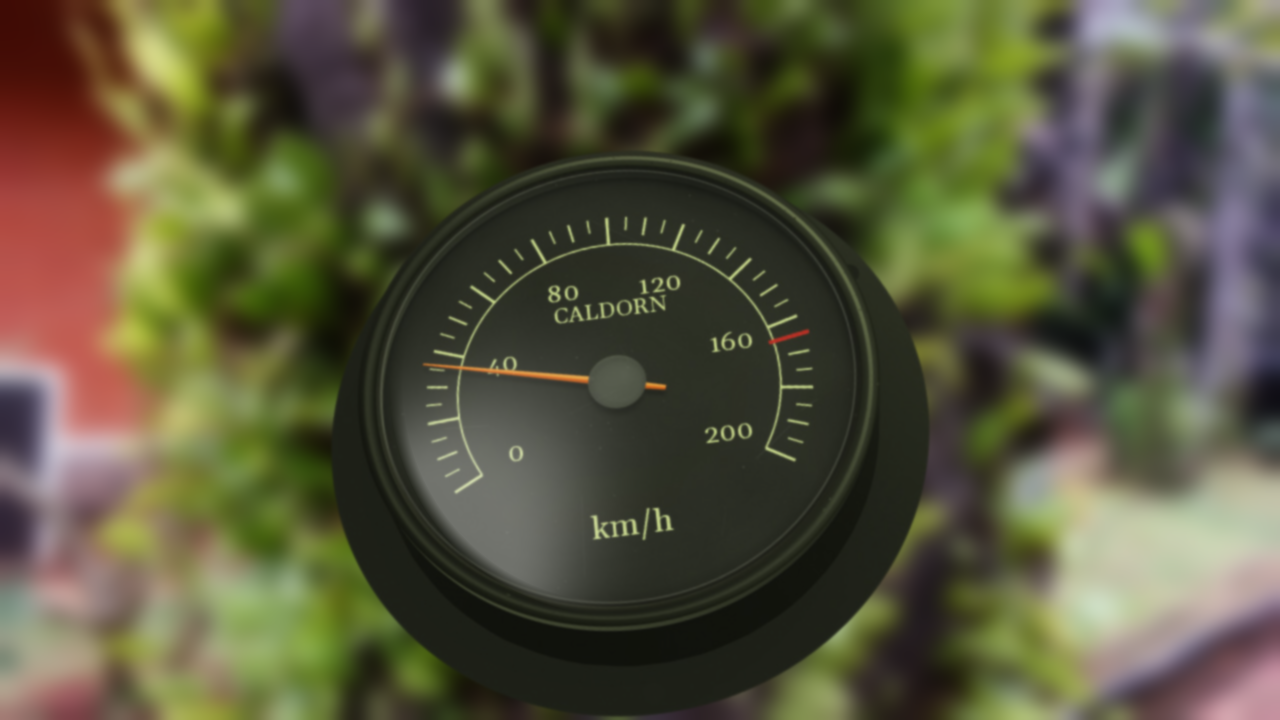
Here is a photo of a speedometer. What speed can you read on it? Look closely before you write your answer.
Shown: 35 km/h
